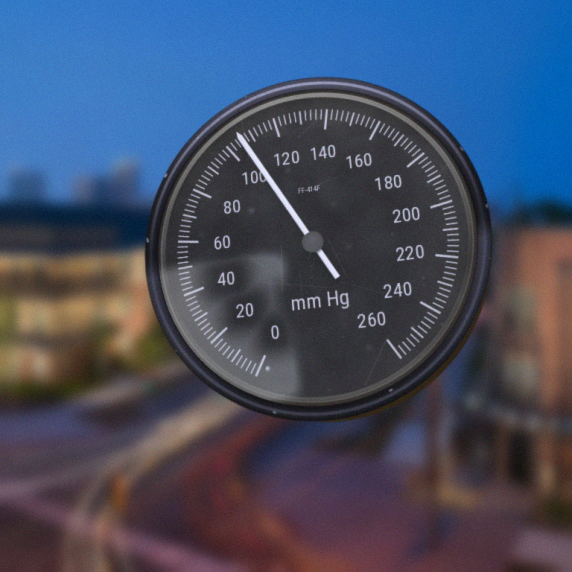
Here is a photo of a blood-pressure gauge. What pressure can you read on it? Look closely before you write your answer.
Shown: 106 mmHg
